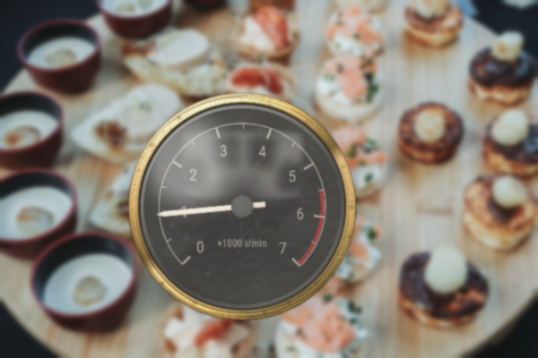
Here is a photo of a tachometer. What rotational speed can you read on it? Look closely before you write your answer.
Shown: 1000 rpm
